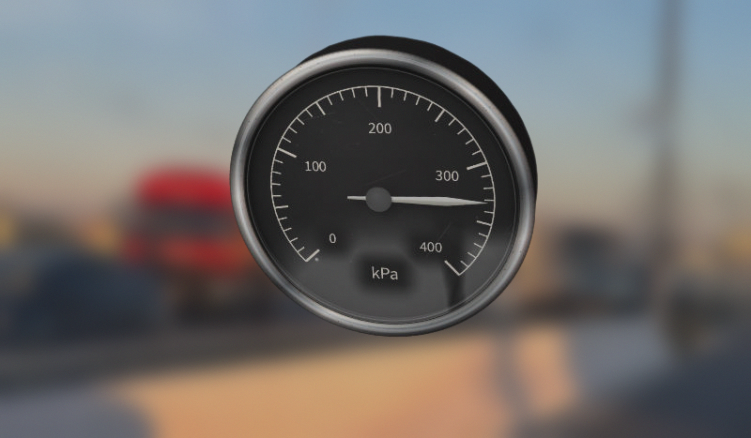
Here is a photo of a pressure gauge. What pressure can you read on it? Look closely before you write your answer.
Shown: 330 kPa
